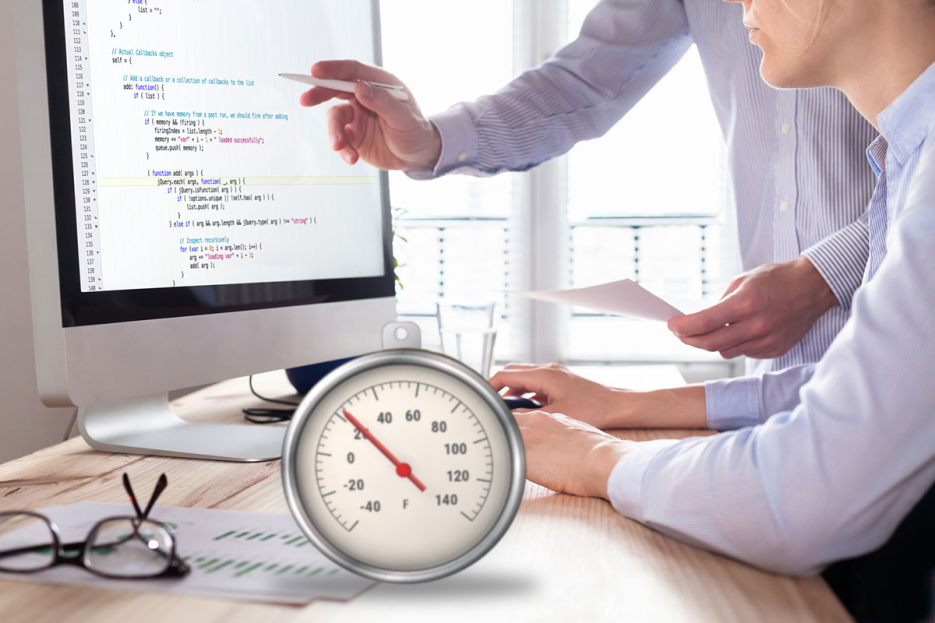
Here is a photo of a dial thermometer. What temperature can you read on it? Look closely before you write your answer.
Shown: 24 °F
